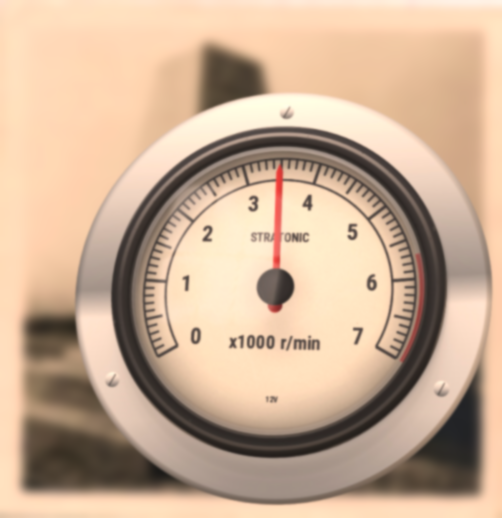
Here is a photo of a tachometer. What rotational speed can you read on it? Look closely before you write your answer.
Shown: 3500 rpm
